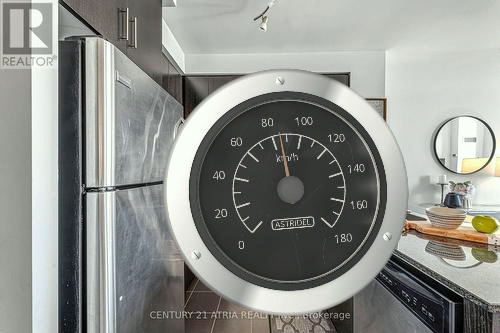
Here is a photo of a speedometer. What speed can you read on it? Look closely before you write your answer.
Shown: 85 km/h
